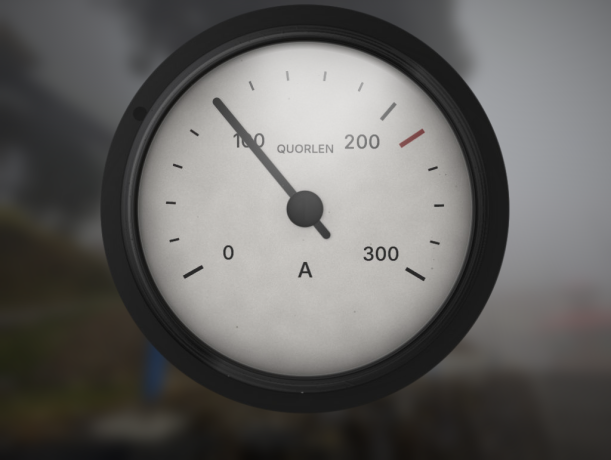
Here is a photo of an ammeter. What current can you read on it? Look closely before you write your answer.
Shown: 100 A
